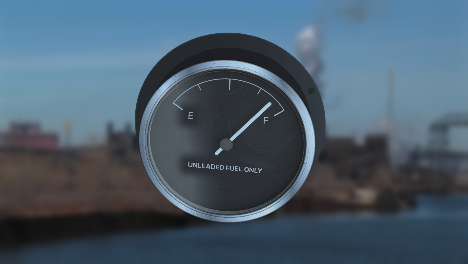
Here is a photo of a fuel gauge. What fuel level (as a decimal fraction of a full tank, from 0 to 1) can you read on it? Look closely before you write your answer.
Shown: 0.875
